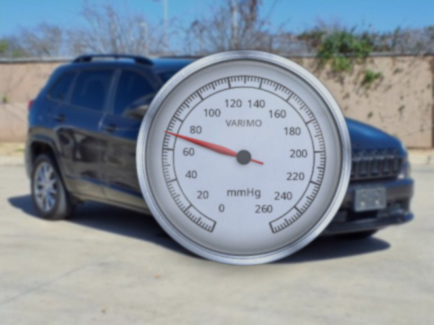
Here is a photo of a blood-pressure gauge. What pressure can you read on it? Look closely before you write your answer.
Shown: 70 mmHg
